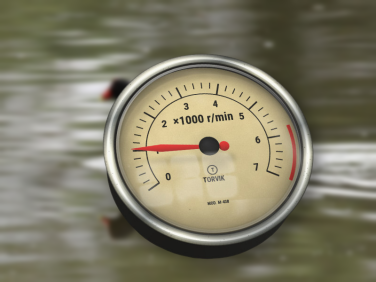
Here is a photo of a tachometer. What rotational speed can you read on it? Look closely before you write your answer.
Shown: 1000 rpm
